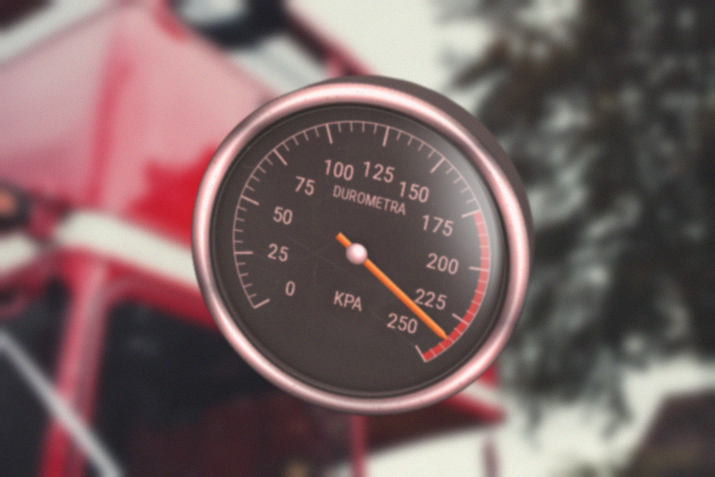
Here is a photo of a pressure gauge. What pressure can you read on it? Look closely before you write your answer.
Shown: 235 kPa
